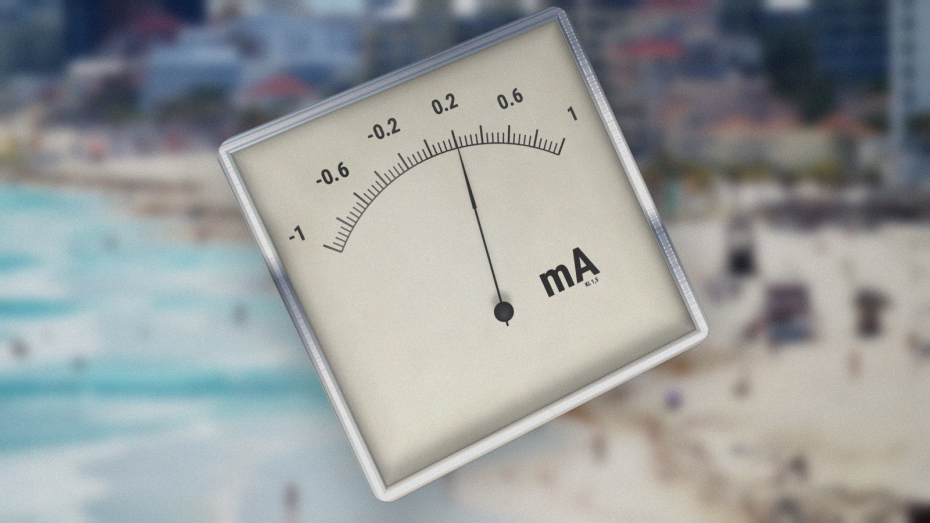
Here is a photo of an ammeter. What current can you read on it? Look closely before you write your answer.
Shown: 0.2 mA
